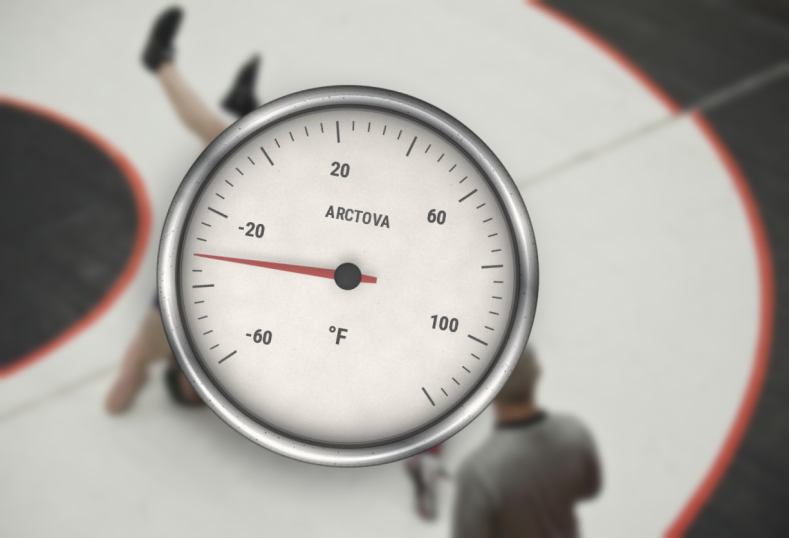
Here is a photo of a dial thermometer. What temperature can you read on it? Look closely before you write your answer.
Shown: -32 °F
